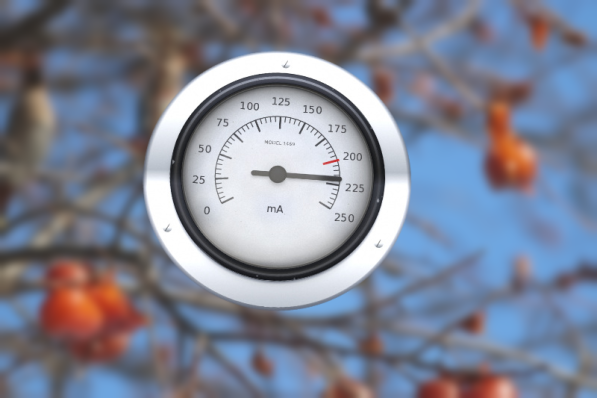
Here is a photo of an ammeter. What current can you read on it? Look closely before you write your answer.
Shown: 220 mA
